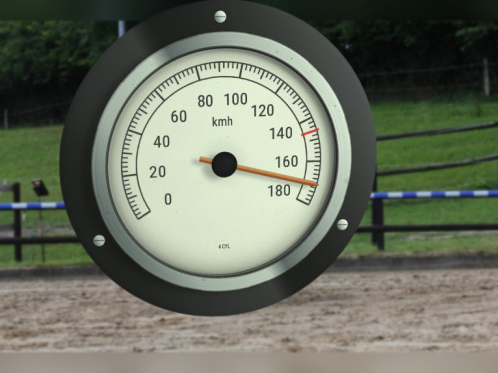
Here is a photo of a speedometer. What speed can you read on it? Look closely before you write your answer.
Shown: 170 km/h
